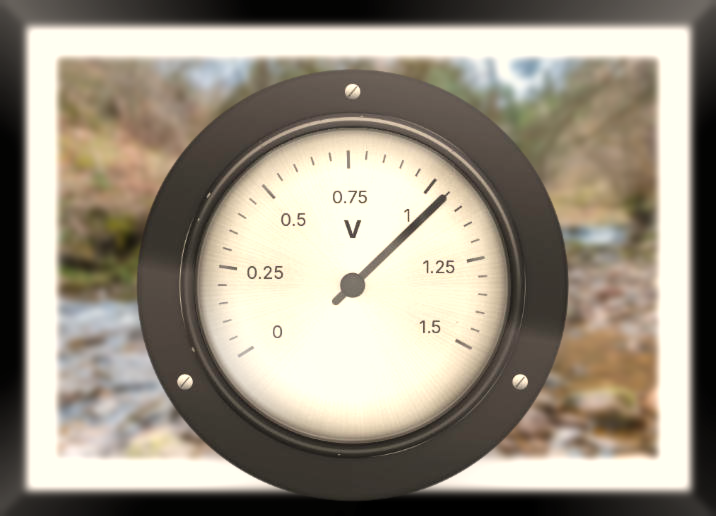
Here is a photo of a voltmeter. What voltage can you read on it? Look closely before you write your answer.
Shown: 1.05 V
